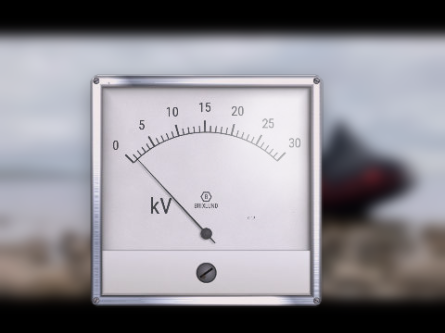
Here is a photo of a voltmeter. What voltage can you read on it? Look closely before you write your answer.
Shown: 1 kV
